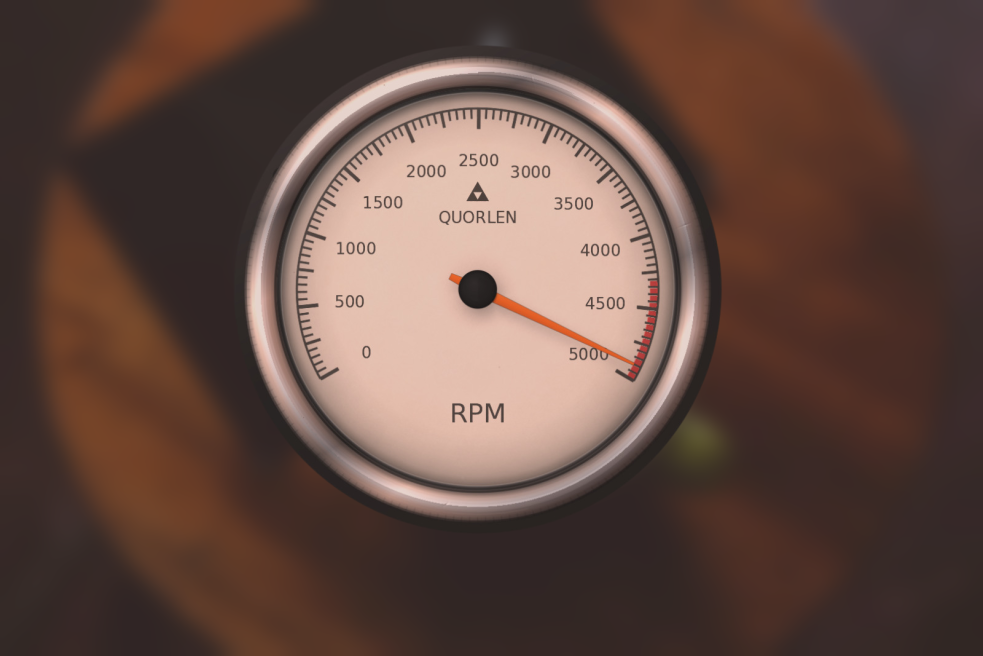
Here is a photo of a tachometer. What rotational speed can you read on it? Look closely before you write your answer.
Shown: 4900 rpm
